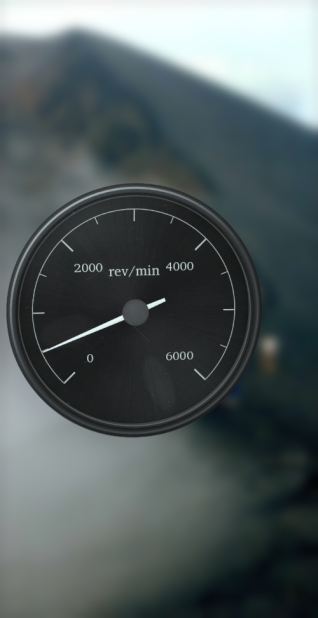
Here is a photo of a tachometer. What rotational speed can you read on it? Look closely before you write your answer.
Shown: 500 rpm
